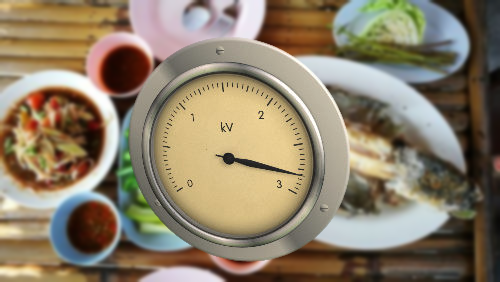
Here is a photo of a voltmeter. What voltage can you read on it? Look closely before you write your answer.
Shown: 2.8 kV
